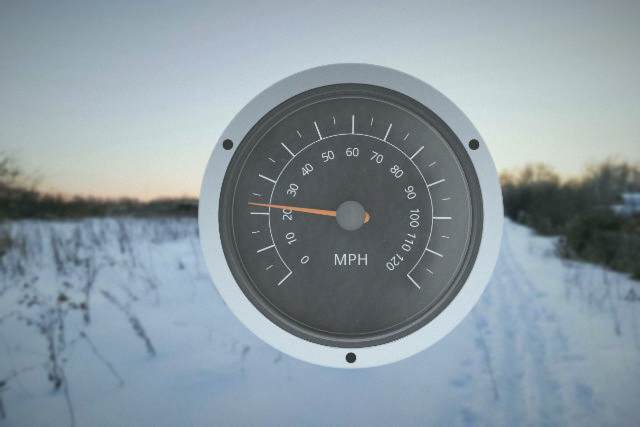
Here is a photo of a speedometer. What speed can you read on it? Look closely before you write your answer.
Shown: 22.5 mph
